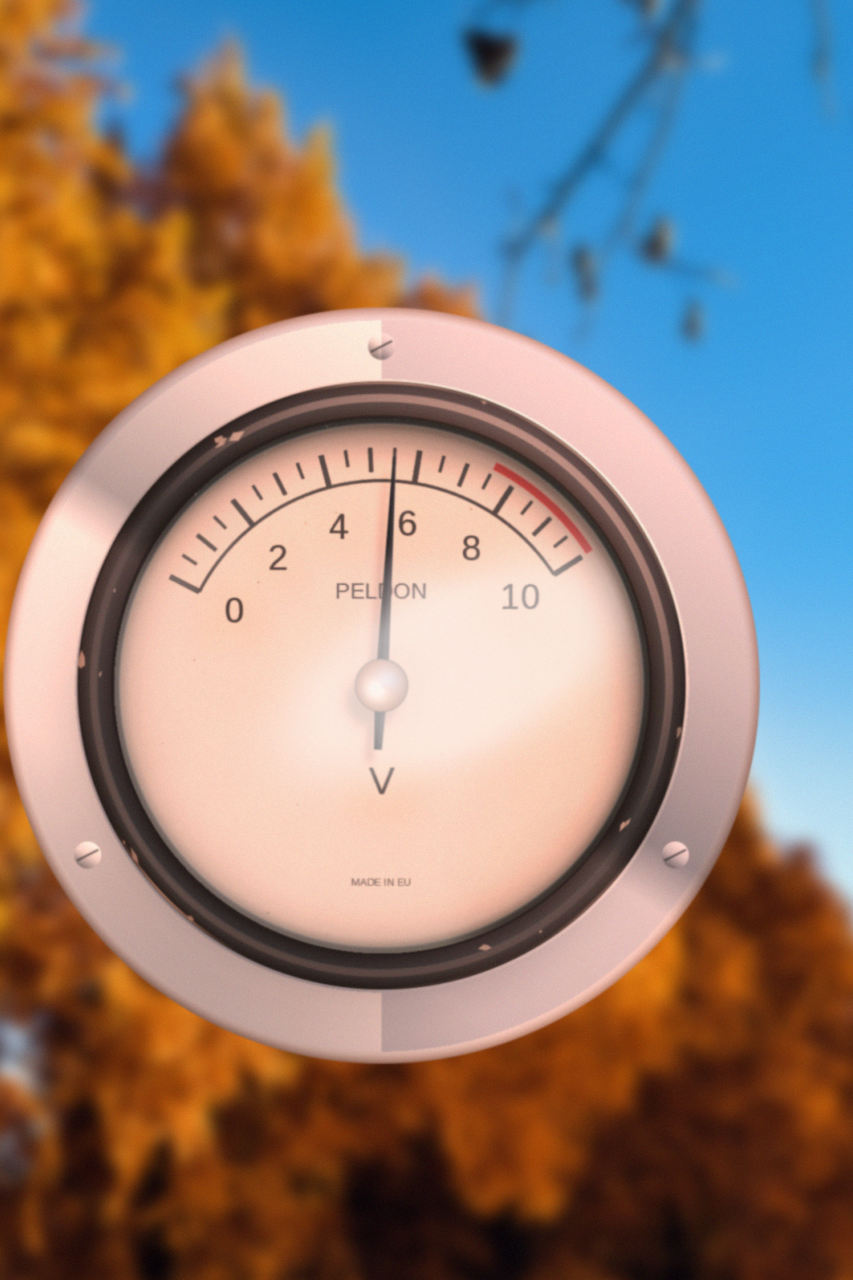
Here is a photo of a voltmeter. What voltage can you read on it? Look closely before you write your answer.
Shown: 5.5 V
